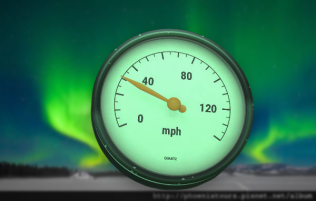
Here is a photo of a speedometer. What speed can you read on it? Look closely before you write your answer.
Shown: 30 mph
